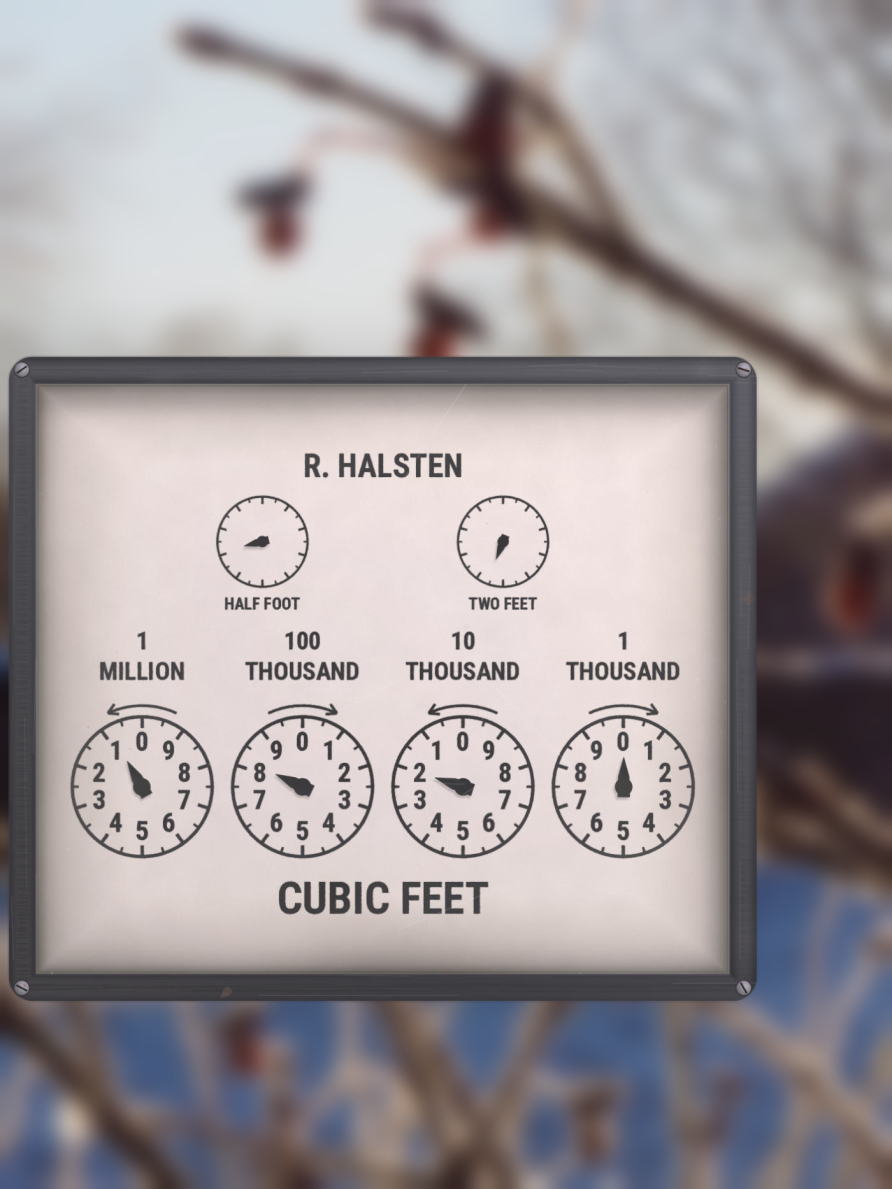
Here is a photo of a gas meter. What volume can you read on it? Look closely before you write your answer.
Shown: 82000 ft³
